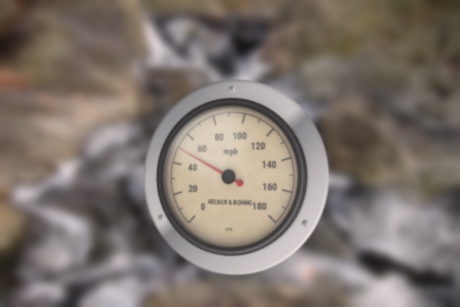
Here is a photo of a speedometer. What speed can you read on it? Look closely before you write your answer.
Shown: 50 mph
